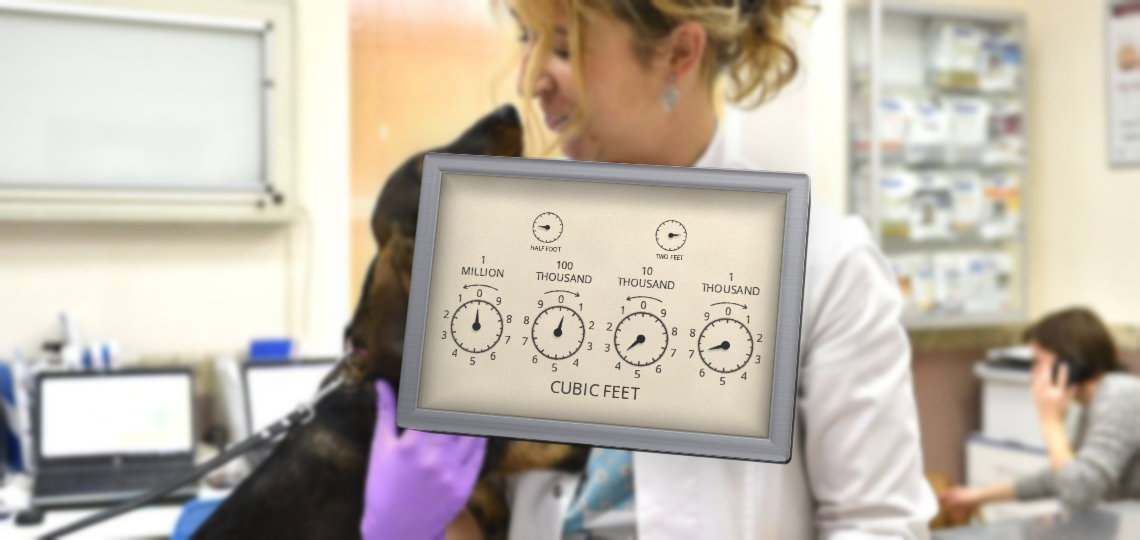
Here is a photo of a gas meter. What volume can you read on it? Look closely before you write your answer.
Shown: 3700 ft³
